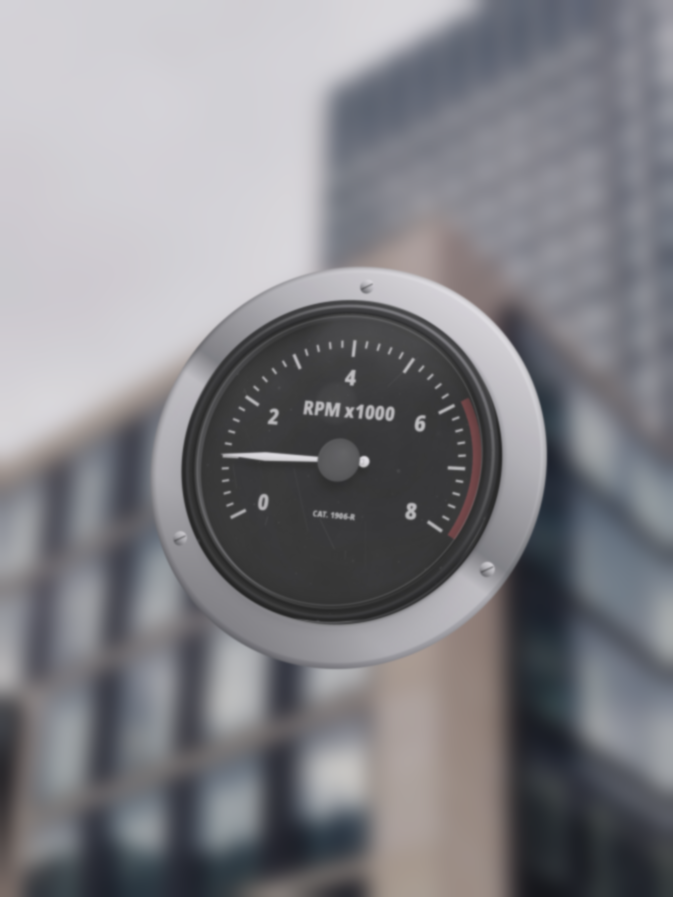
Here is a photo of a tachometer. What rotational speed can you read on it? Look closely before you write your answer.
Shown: 1000 rpm
